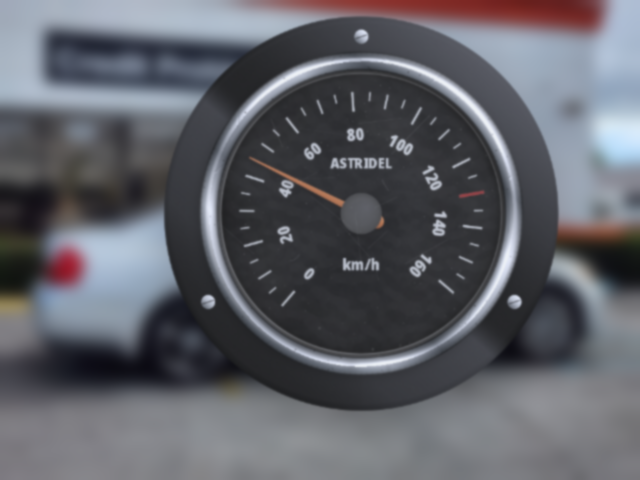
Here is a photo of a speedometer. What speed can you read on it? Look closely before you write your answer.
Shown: 45 km/h
